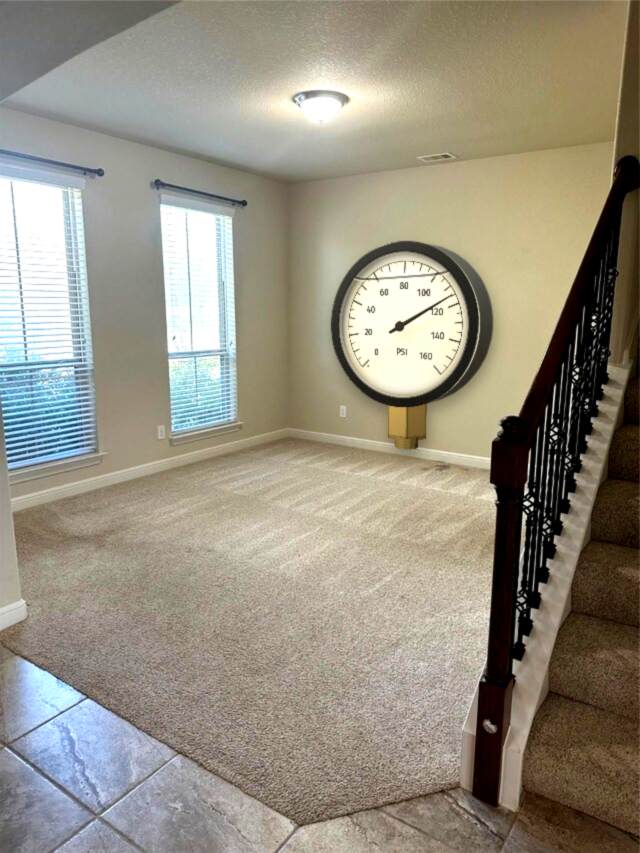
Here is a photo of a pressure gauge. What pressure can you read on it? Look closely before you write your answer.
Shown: 115 psi
